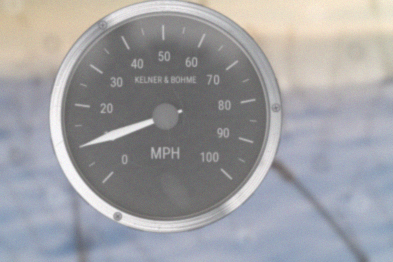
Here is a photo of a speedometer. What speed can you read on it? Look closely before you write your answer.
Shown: 10 mph
